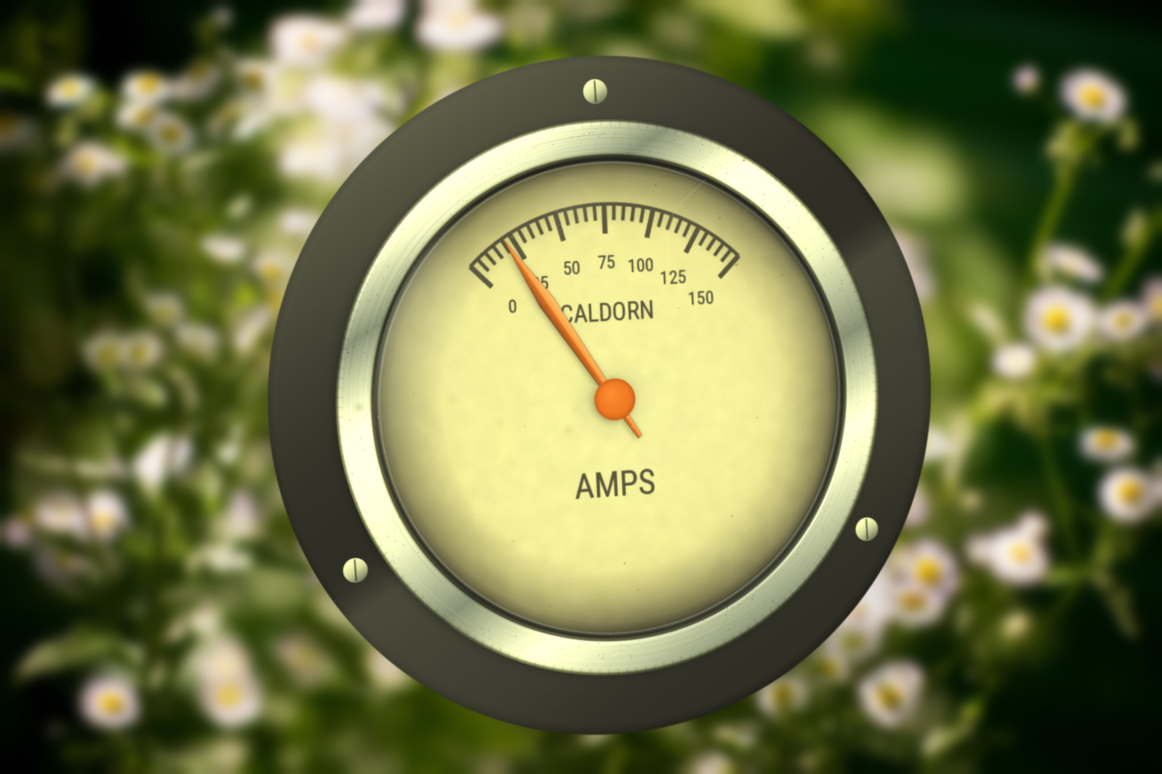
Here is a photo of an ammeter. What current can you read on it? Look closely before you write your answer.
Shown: 20 A
